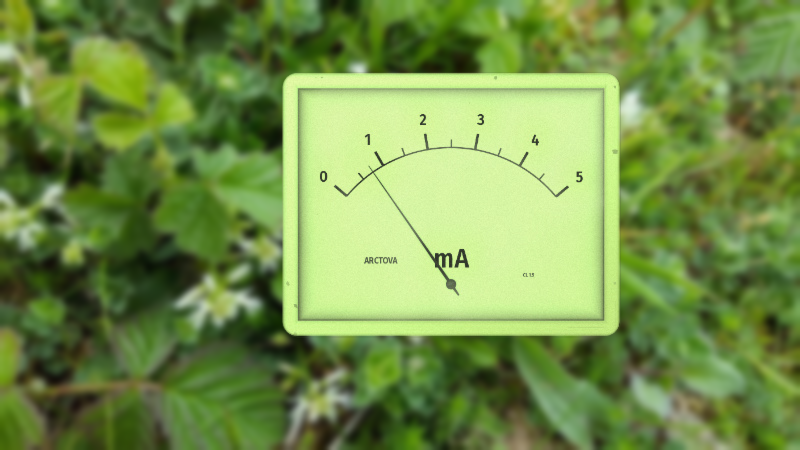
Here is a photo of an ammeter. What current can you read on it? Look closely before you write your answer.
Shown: 0.75 mA
